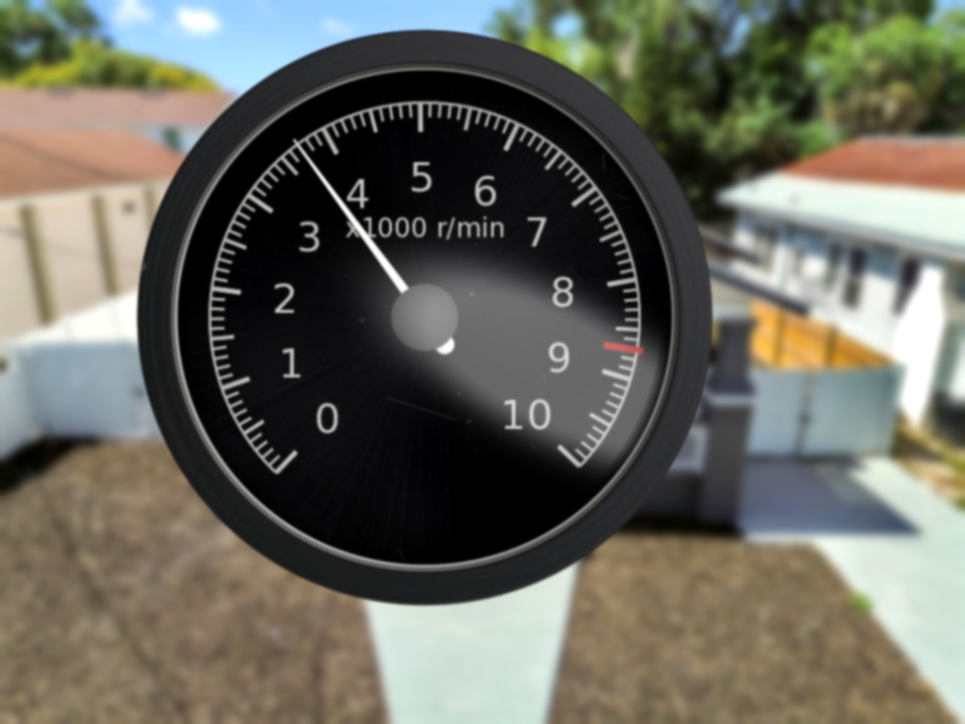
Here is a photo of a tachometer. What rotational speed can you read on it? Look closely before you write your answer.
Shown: 3700 rpm
